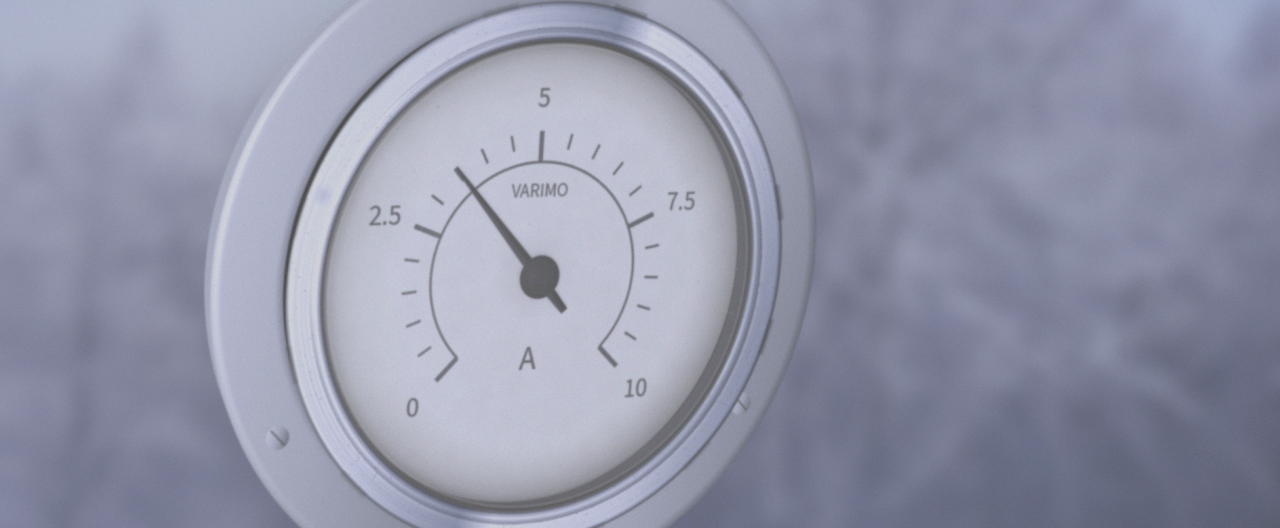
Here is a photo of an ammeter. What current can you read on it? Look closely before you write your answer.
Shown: 3.5 A
